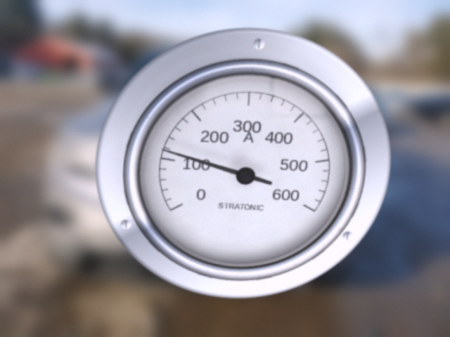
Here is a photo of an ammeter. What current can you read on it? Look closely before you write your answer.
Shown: 120 A
